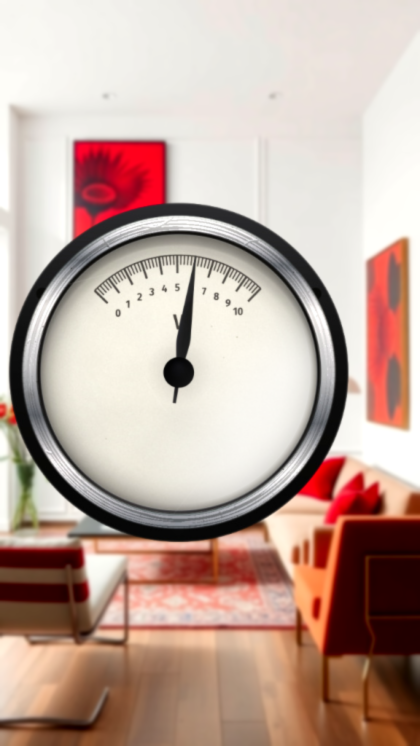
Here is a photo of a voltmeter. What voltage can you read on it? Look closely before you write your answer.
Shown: 6 V
